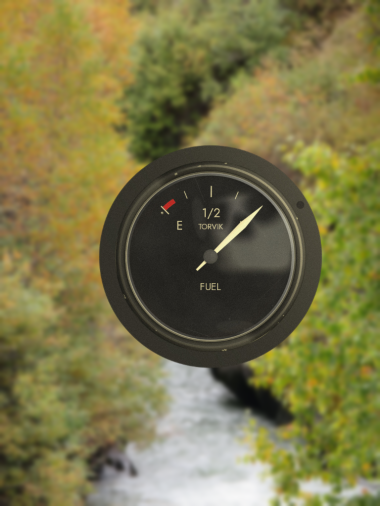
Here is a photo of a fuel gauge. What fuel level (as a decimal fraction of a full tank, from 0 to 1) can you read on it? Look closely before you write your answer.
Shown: 1
